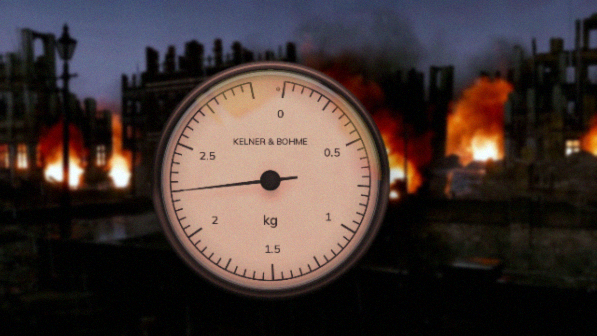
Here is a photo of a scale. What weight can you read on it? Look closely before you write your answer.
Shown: 2.25 kg
